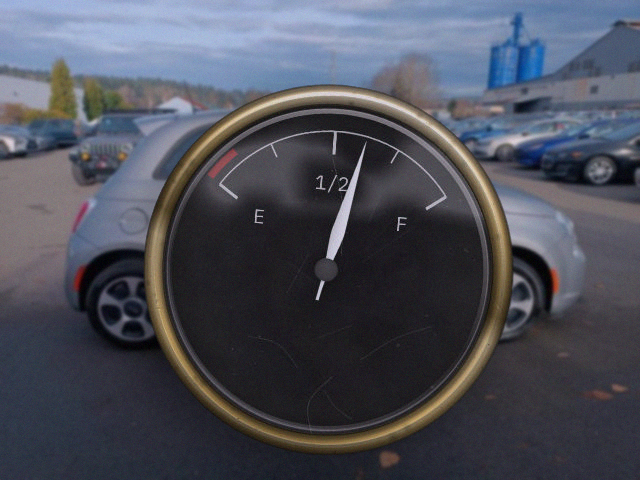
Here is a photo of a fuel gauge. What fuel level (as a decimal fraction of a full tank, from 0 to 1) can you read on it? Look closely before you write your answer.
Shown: 0.625
